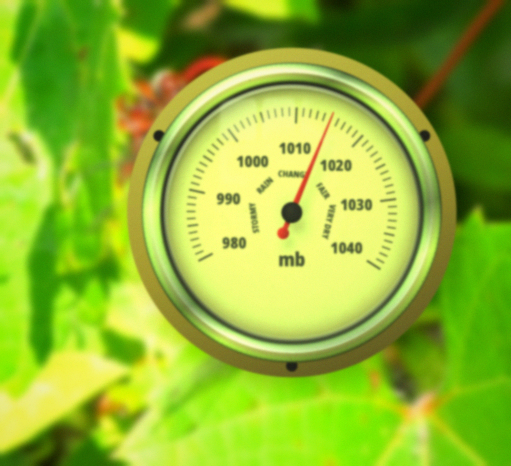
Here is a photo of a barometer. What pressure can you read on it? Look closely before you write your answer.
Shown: 1015 mbar
